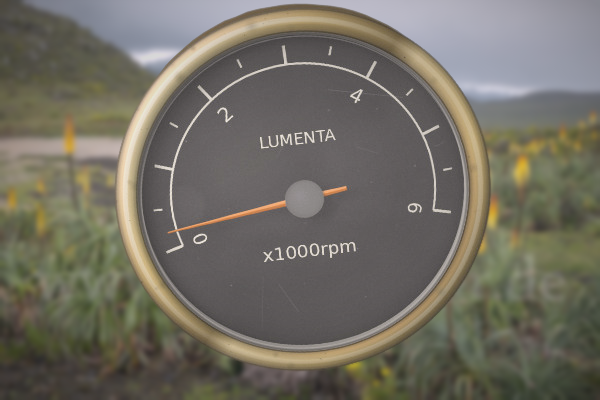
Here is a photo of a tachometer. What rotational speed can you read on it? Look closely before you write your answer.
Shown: 250 rpm
